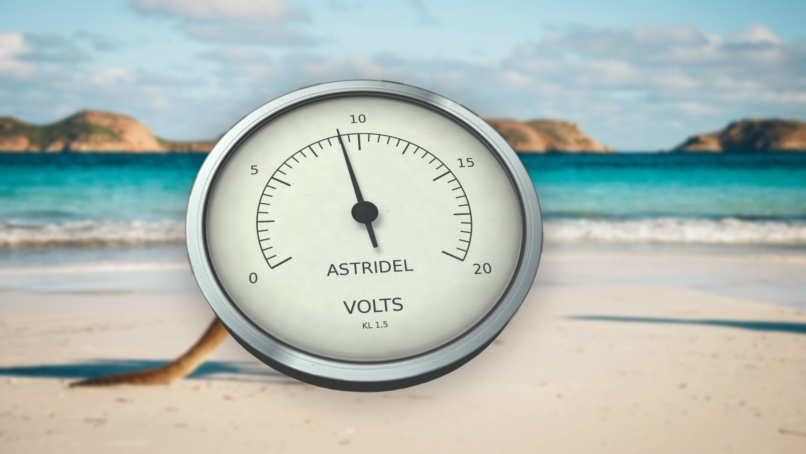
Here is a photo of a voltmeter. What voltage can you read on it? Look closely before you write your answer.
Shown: 9 V
